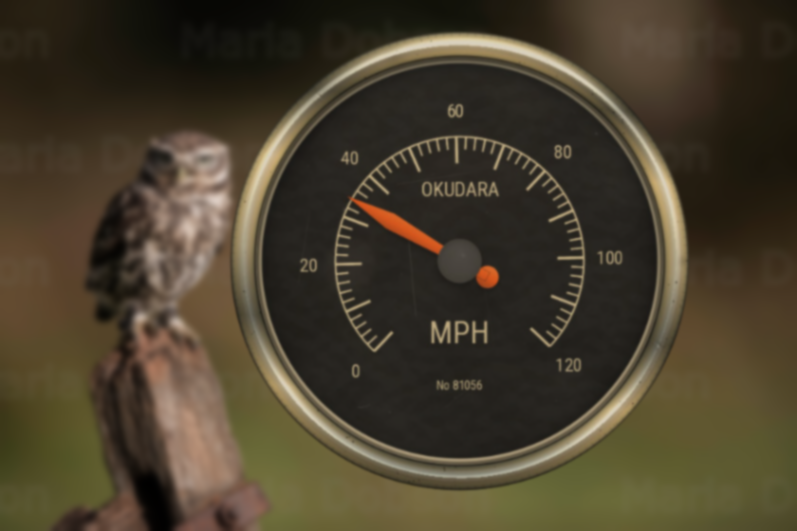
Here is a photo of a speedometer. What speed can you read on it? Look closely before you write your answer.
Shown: 34 mph
